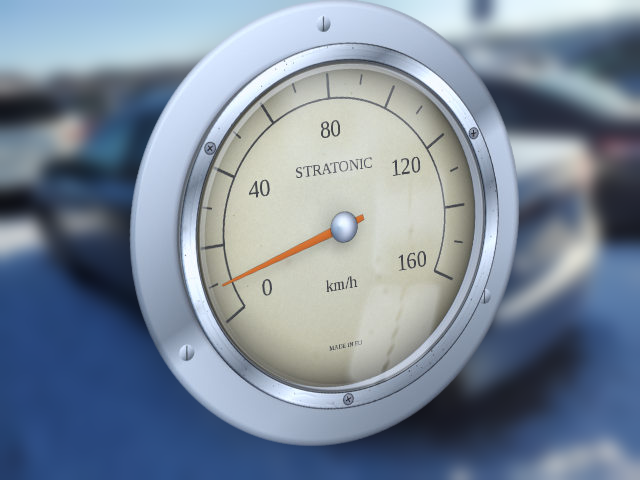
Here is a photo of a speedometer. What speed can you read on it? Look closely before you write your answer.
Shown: 10 km/h
